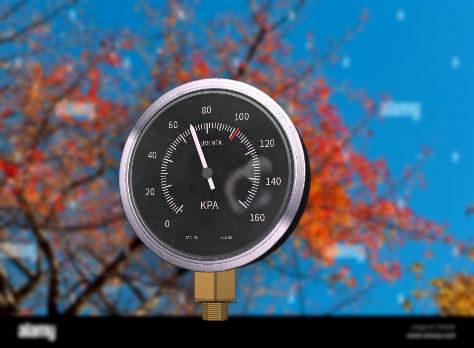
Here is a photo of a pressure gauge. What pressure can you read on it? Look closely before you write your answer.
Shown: 70 kPa
